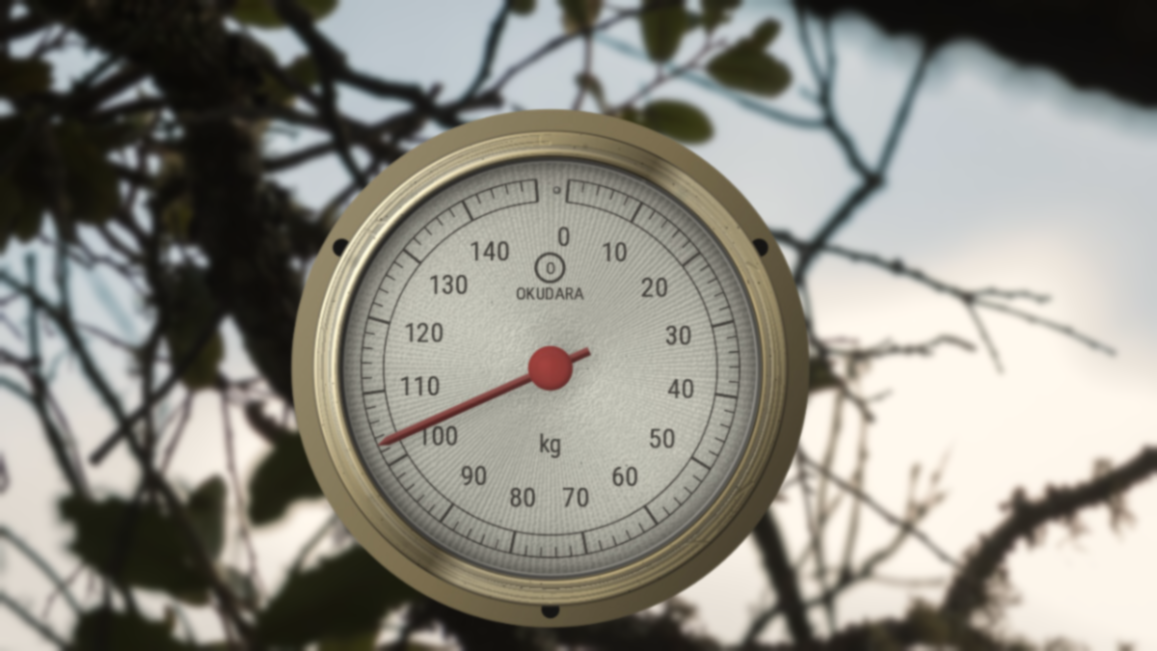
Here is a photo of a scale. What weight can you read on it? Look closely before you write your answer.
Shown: 103 kg
